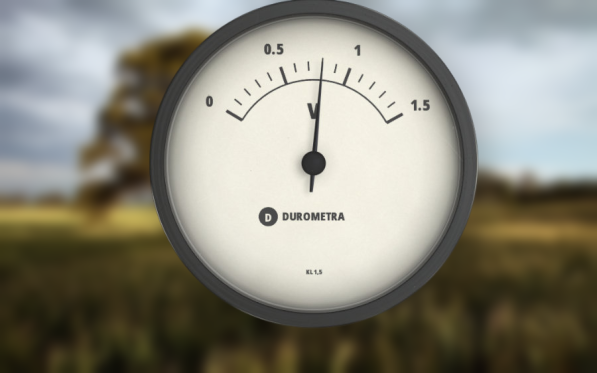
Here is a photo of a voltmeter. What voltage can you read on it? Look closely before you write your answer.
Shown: 0.8 V
